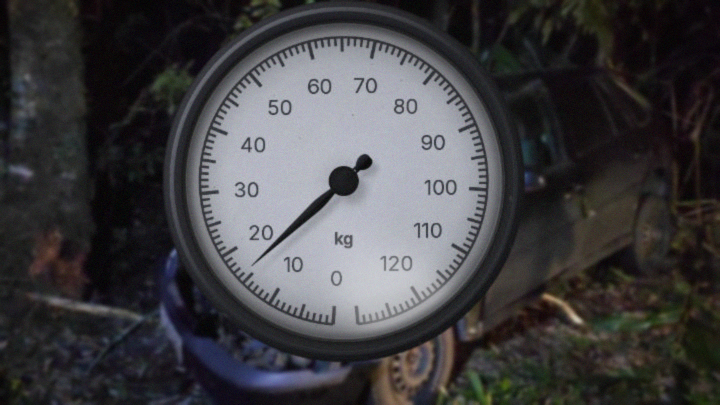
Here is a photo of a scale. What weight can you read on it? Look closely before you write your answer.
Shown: 16 kg
